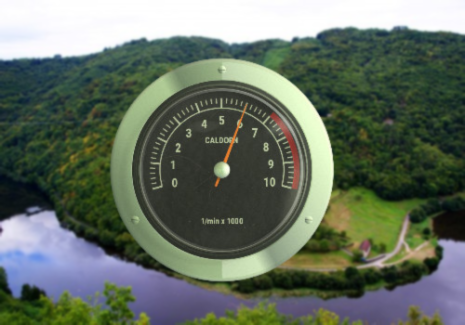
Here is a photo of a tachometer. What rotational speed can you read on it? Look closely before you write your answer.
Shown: 6000 rpm
